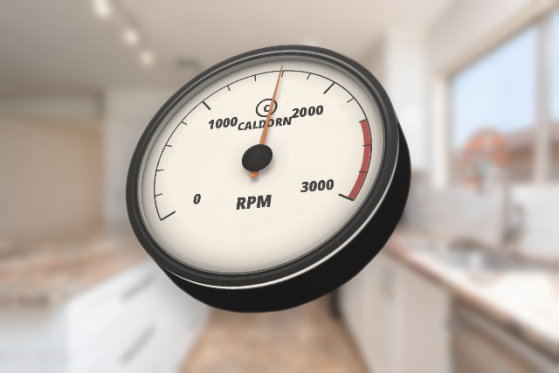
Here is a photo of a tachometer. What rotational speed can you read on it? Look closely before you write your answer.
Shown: 1600 rpm
